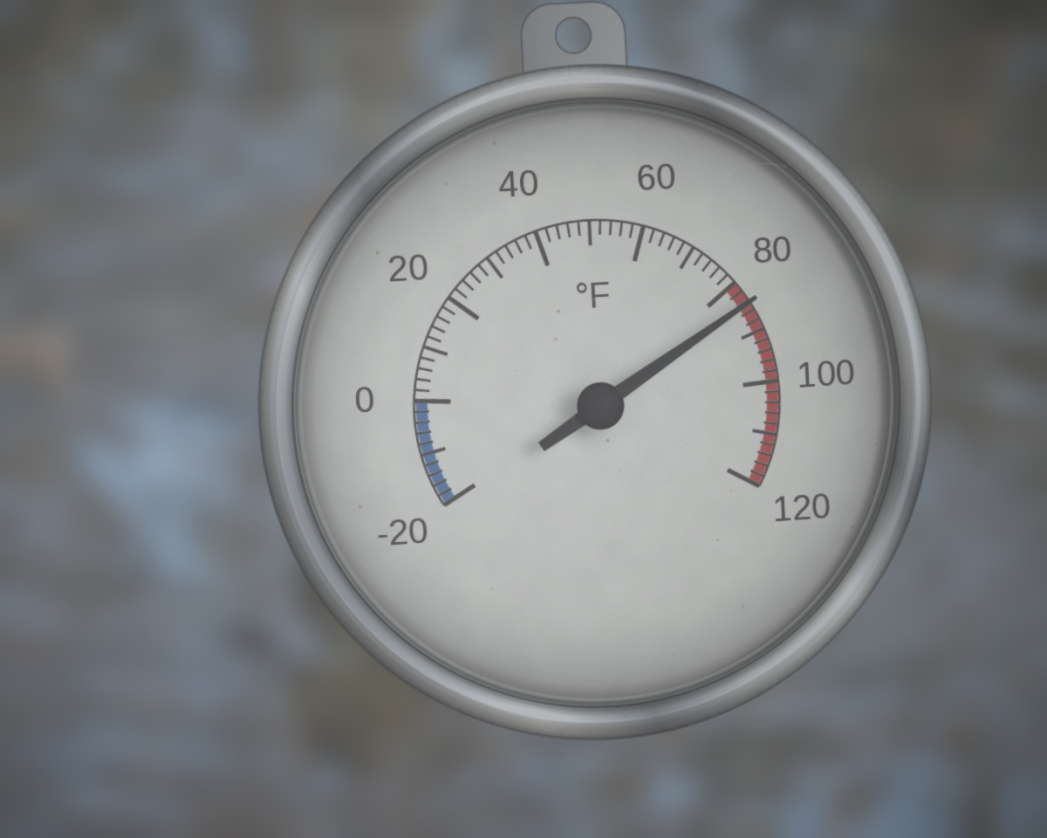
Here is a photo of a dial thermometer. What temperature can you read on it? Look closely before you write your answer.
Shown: 84 °F
